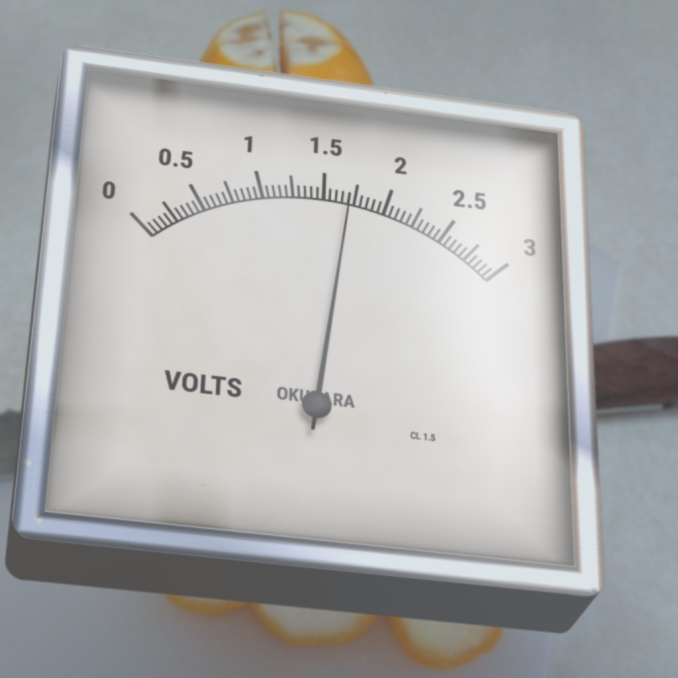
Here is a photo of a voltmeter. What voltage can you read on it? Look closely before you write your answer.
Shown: 1.7 V
